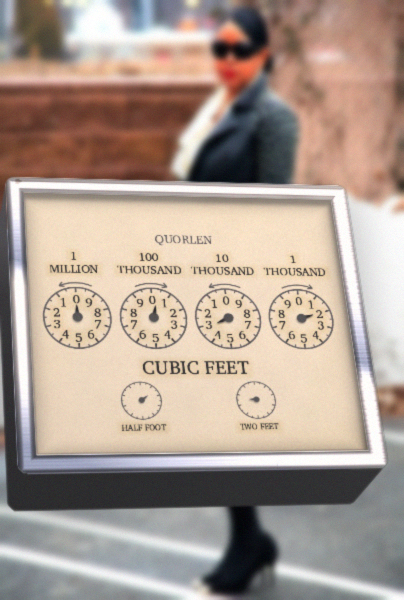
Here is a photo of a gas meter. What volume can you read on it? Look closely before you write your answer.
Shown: 3200 ft³
